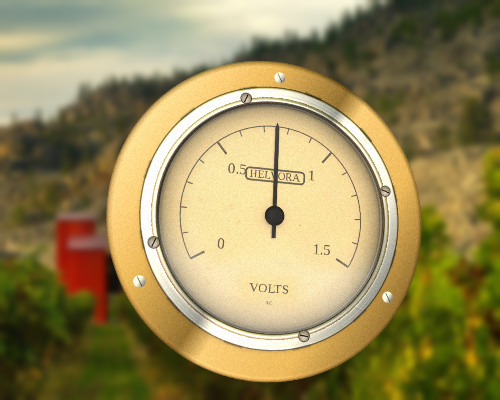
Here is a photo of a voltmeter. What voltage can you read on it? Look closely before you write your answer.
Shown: 0.75 V
